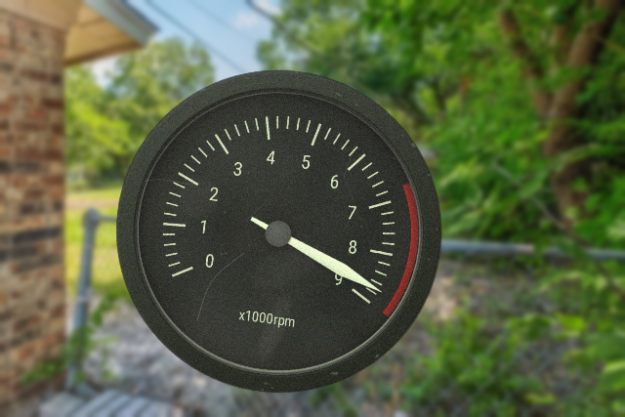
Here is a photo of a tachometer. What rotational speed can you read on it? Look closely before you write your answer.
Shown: 8700 rpm
